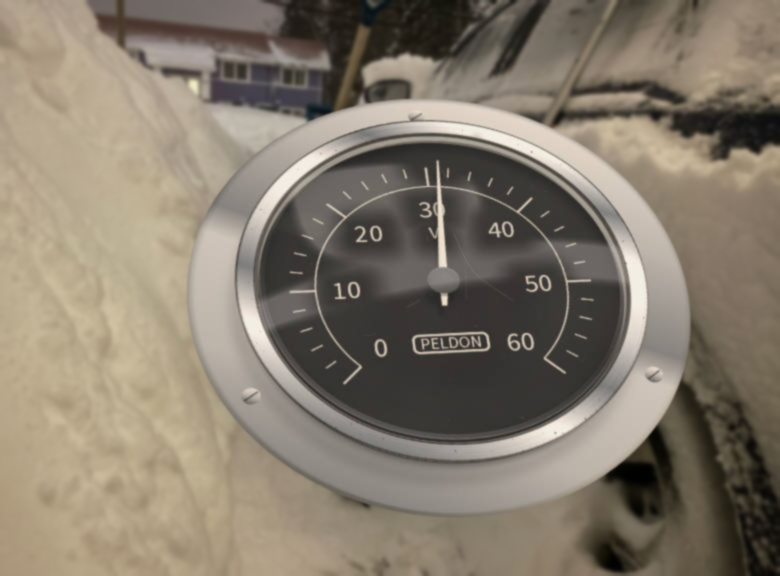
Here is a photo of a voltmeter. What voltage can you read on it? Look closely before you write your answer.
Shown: 31 V
